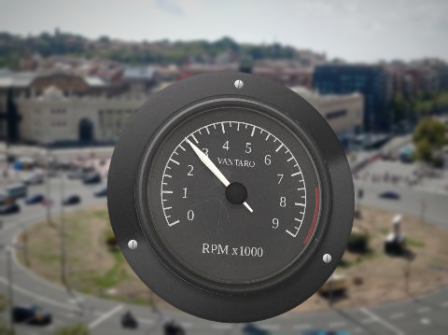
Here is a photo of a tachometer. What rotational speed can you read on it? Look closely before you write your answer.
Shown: 2750 rpm
